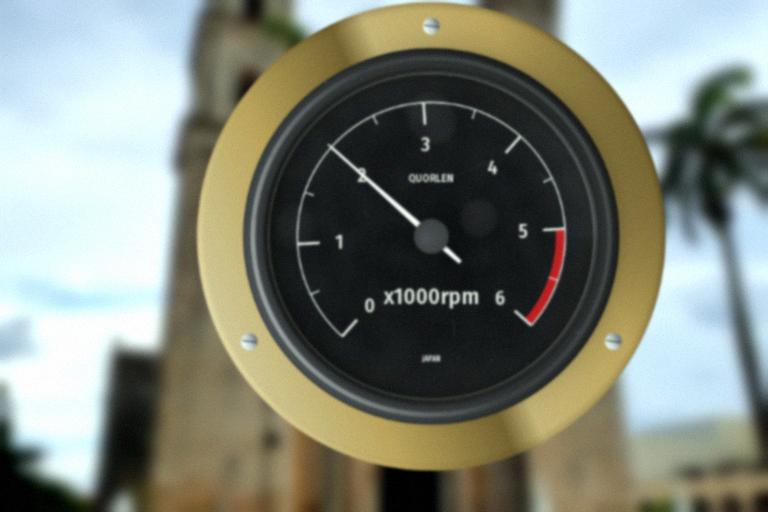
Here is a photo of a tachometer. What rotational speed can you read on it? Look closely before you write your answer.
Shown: 2000 rpm
